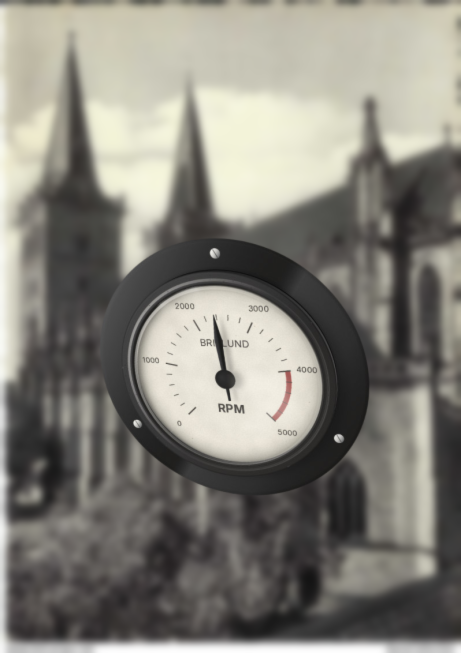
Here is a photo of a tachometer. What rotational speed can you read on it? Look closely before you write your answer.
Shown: 2400 rpm
